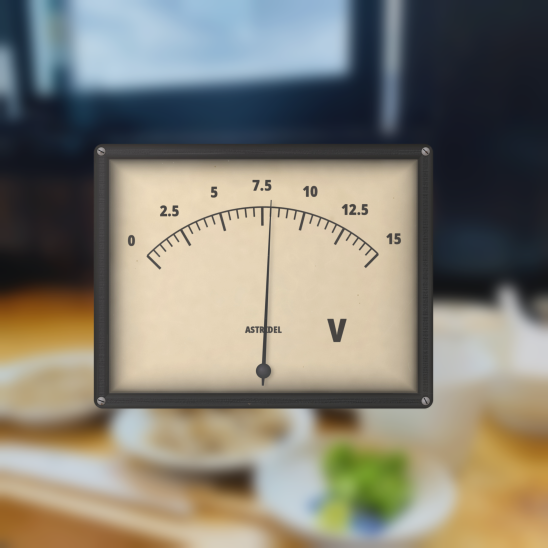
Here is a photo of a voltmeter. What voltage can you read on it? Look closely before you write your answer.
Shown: 8 V
